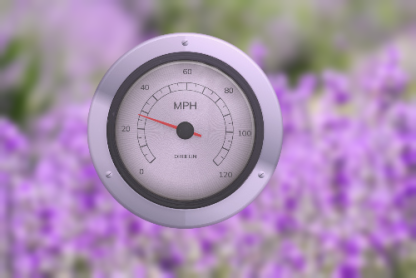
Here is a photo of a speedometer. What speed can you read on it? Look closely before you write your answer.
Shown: 27.5 mph
